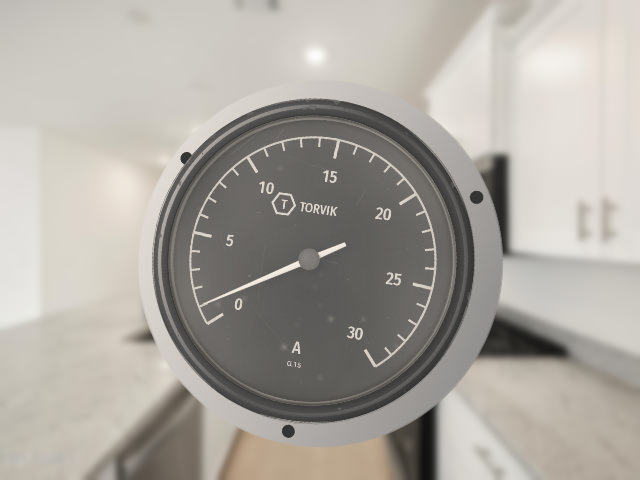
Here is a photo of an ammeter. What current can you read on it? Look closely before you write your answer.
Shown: 1 A
